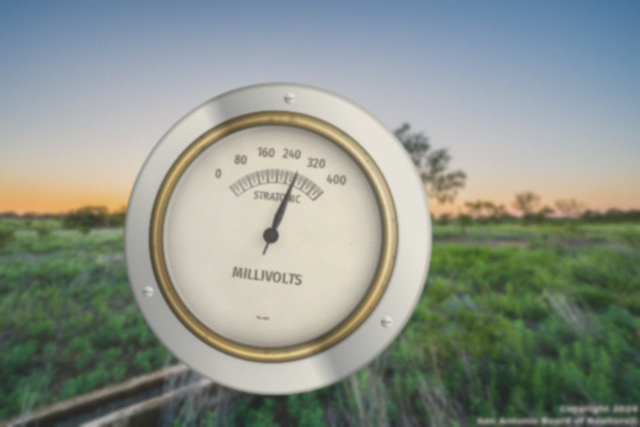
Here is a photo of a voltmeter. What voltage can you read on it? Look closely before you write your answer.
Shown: 280 mV
